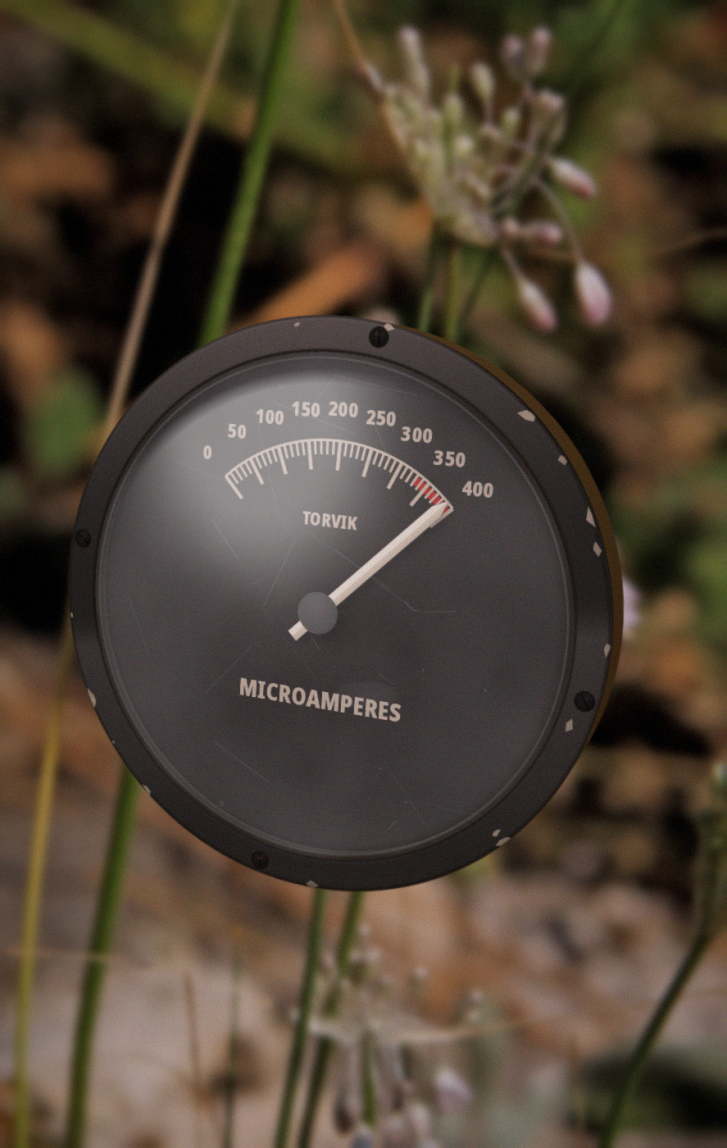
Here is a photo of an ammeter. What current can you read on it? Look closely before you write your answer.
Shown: 390 µA
